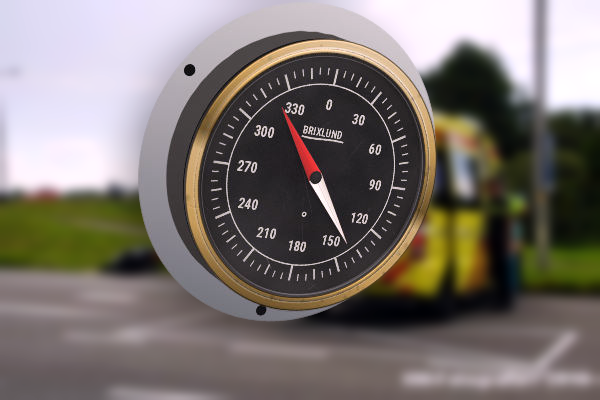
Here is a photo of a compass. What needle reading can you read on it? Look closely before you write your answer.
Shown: 320 °
